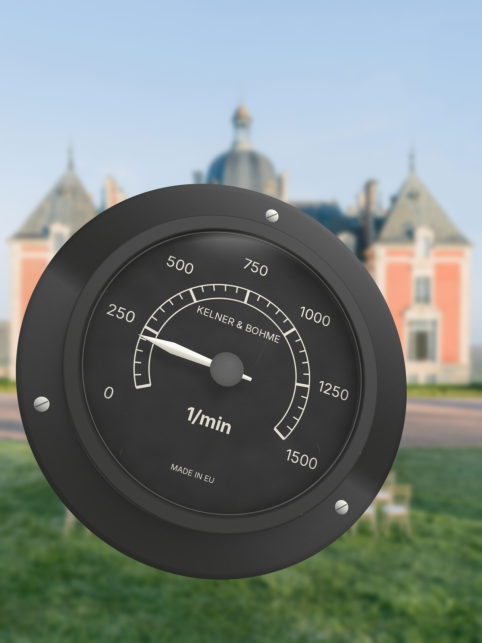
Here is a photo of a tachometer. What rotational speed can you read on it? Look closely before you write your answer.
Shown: 200 rpm
